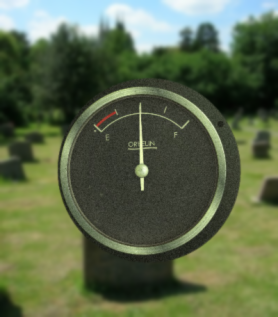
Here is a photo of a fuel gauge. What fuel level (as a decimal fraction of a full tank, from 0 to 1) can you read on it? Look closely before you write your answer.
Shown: 0.5
